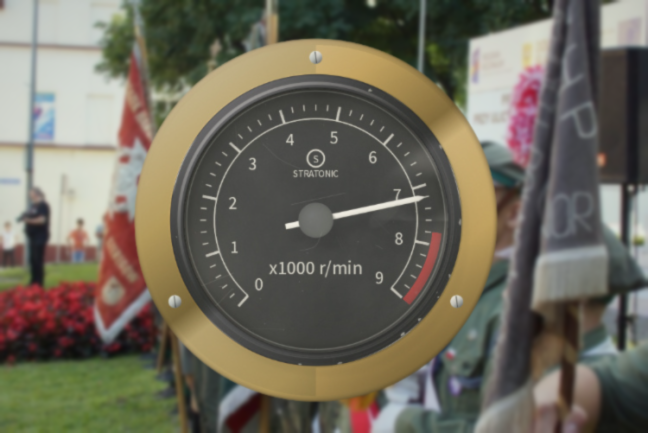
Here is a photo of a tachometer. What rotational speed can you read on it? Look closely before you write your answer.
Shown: 7200 rpm
